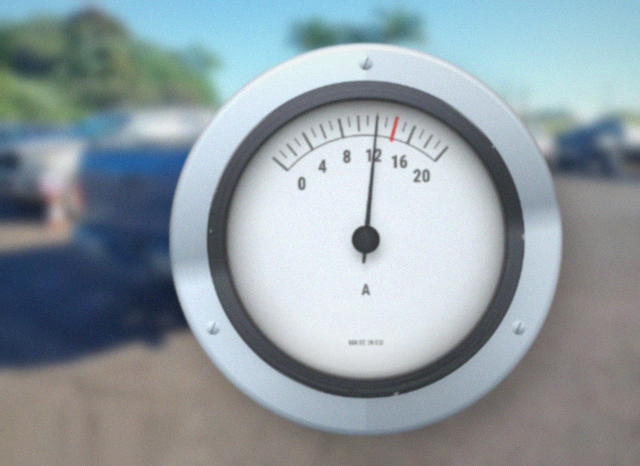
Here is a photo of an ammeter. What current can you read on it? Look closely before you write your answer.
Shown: 12 A
